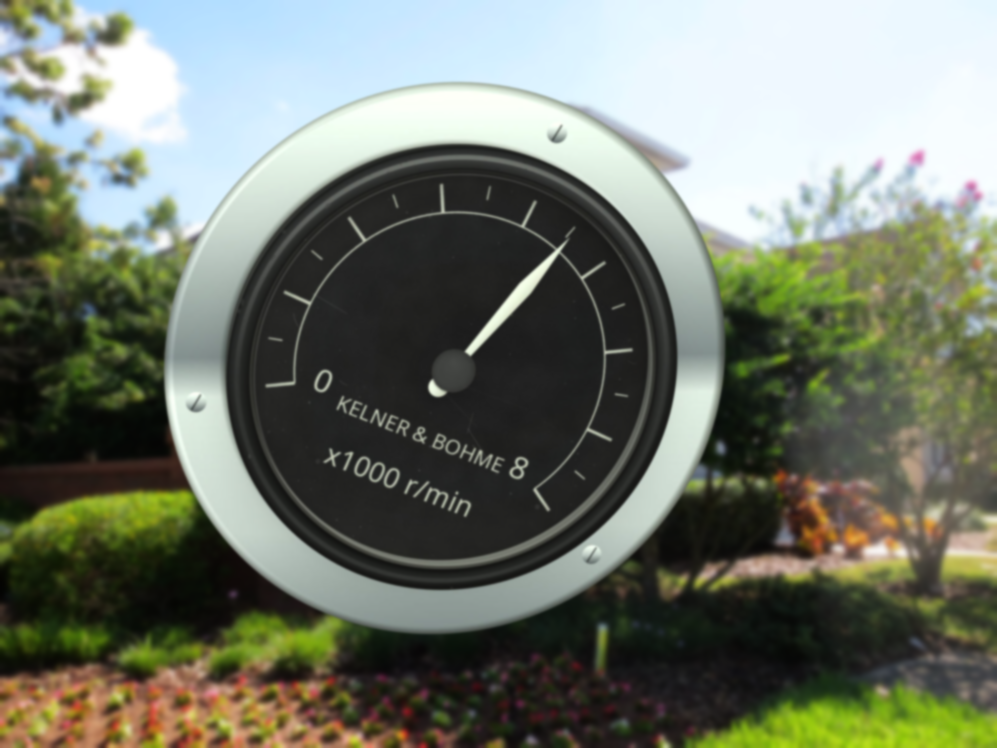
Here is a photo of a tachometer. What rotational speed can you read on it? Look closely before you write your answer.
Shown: 4500 rpm
